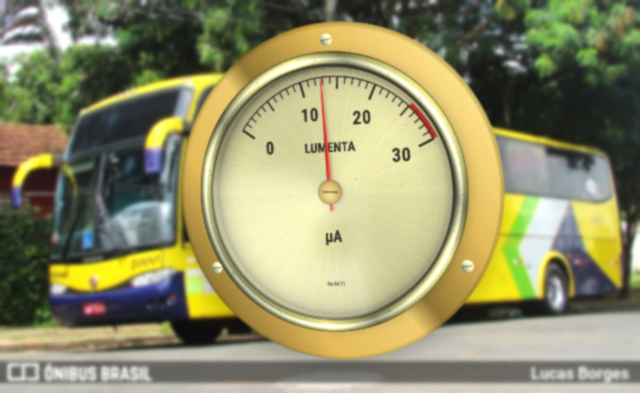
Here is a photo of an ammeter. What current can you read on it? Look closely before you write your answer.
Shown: 13 µA
